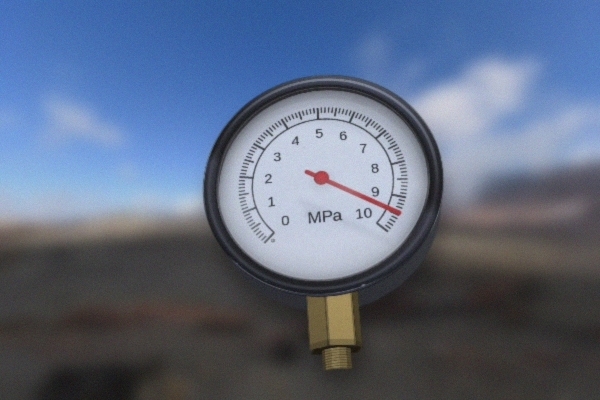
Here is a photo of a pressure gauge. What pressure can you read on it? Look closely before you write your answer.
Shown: 9.5 MPa
